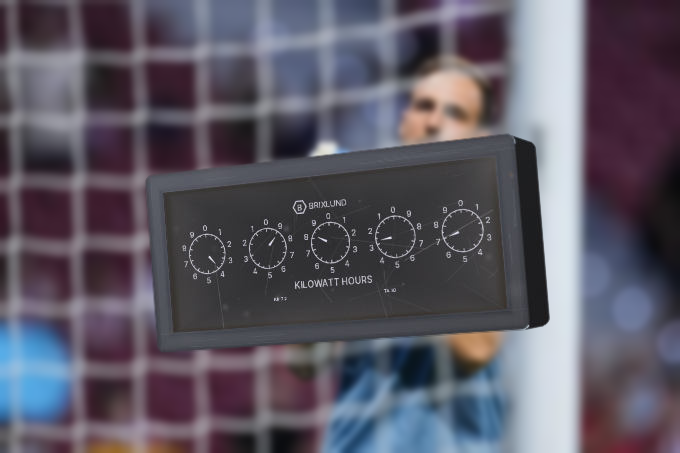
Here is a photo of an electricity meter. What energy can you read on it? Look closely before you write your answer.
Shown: 38827 kWh
